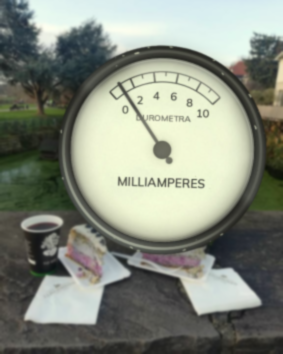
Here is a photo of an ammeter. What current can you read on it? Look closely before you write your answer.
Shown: 1 mA
